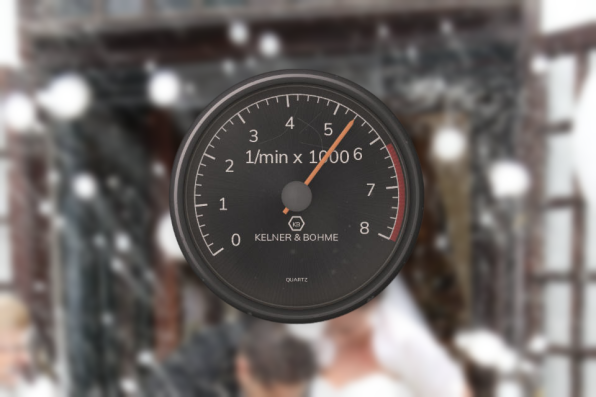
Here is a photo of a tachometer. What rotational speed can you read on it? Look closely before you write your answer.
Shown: 5400 rpm
